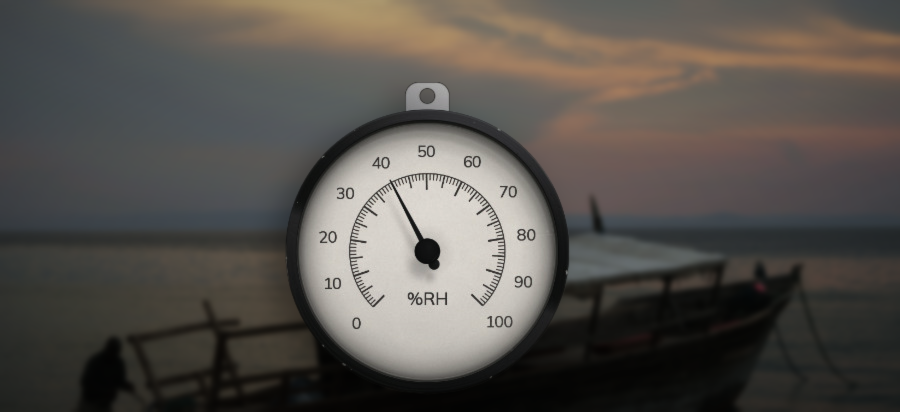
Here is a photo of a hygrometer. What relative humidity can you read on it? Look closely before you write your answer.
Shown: 40 %
